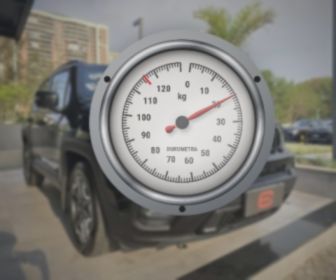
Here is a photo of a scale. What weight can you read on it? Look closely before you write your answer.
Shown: 20 kg
